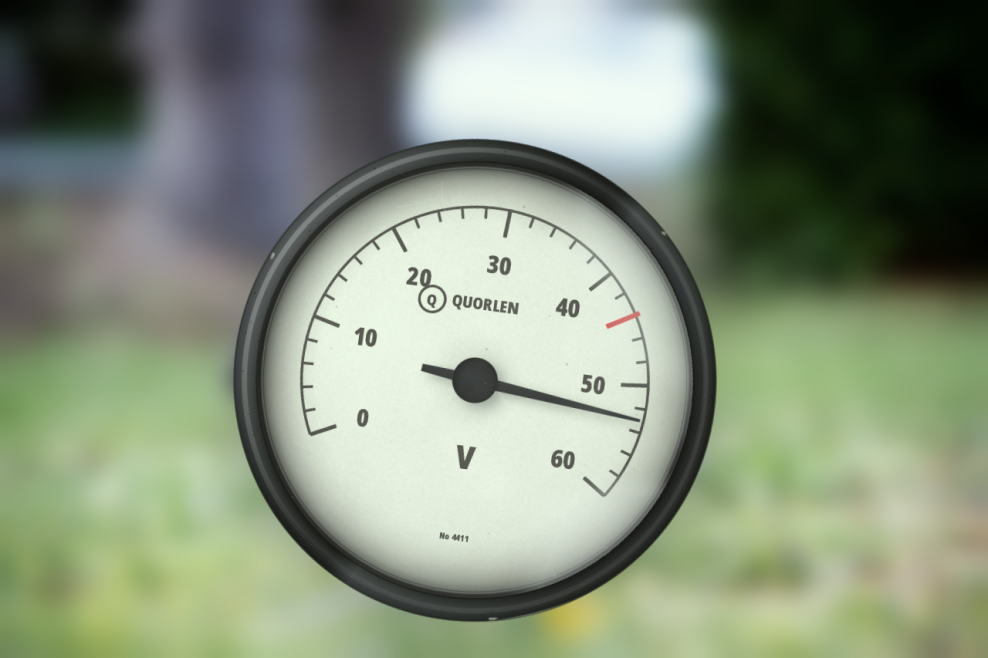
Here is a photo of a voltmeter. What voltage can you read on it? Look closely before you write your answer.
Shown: 53 V
